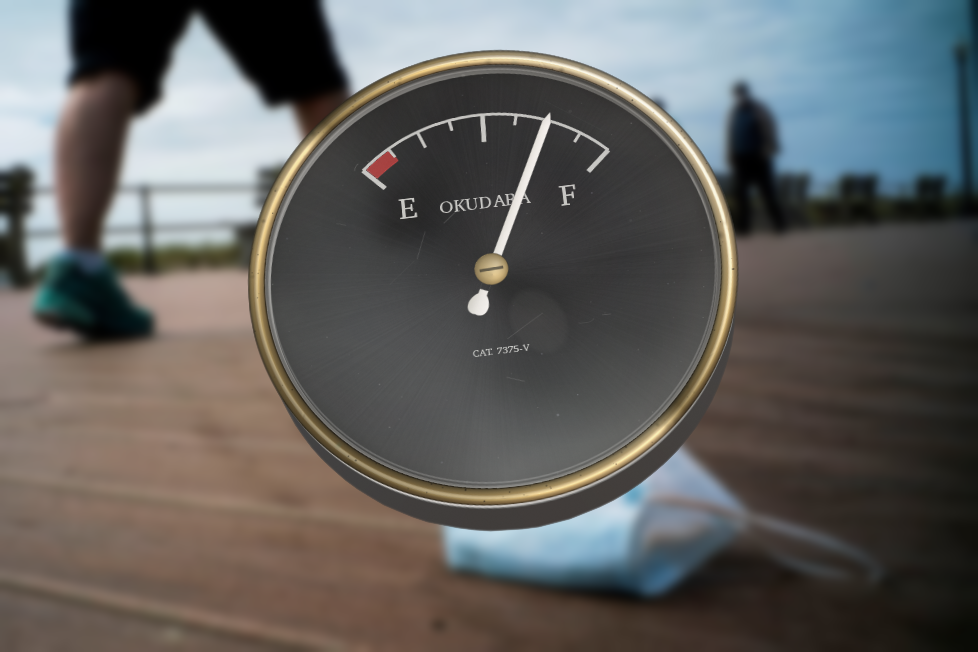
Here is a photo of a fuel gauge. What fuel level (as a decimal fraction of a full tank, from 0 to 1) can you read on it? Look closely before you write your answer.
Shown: 0.75
